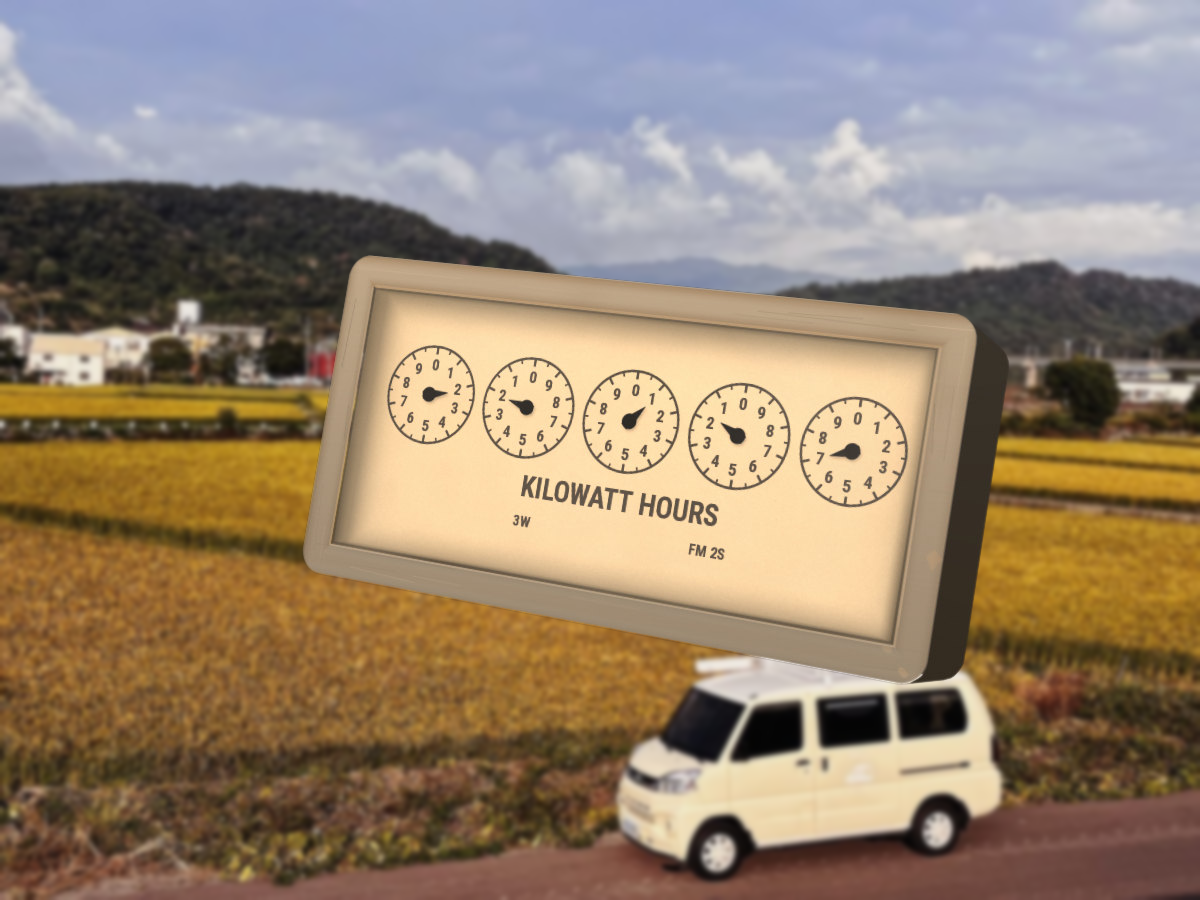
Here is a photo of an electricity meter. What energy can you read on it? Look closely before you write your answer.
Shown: 22117 kWh
